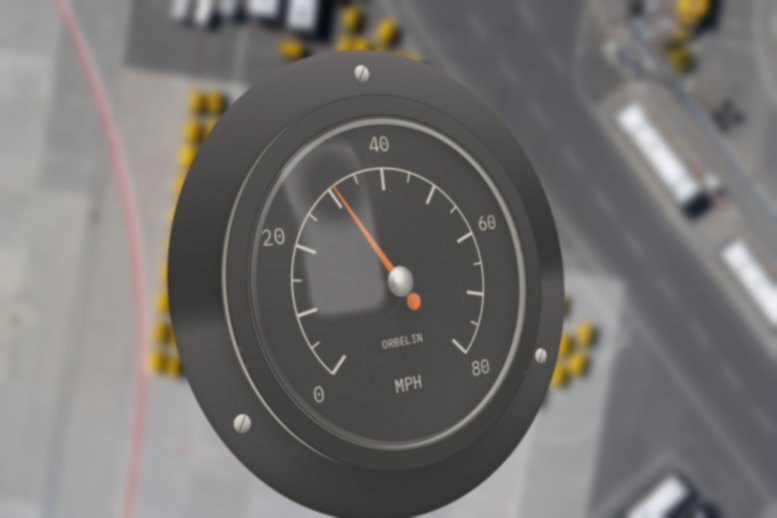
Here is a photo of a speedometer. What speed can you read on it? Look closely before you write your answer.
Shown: 30 mph
